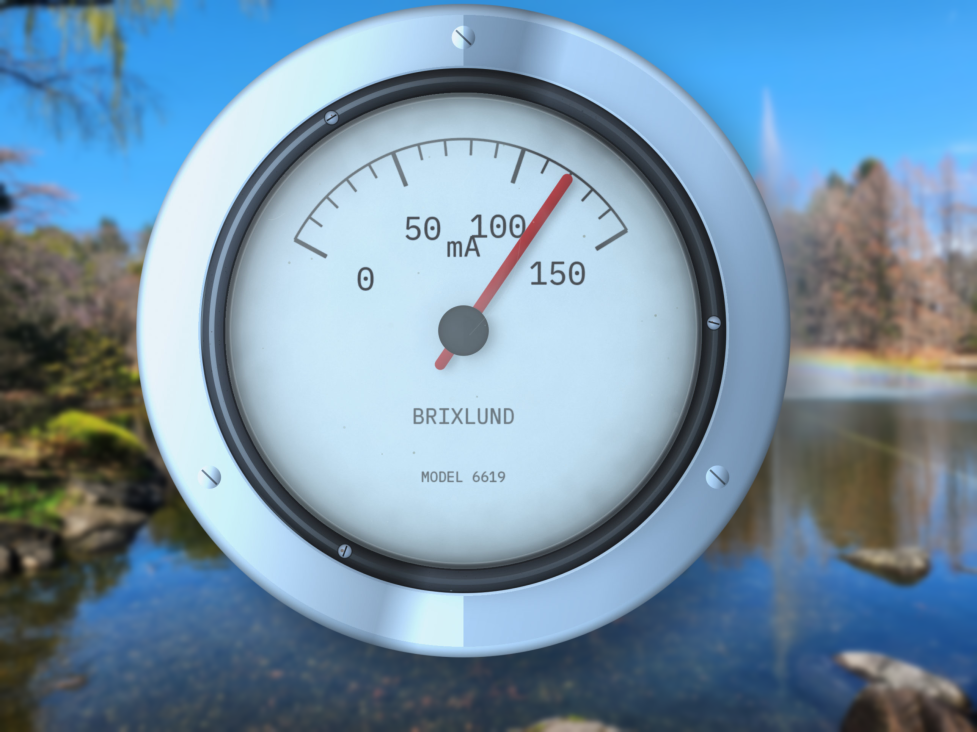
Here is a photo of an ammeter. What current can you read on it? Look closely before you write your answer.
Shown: 120 mA
